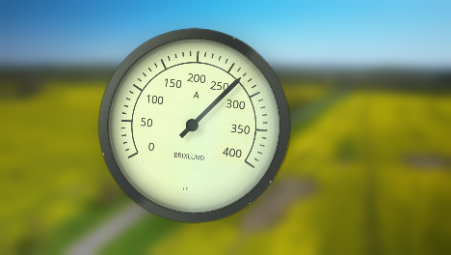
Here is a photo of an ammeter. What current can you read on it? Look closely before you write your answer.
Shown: 270 A
